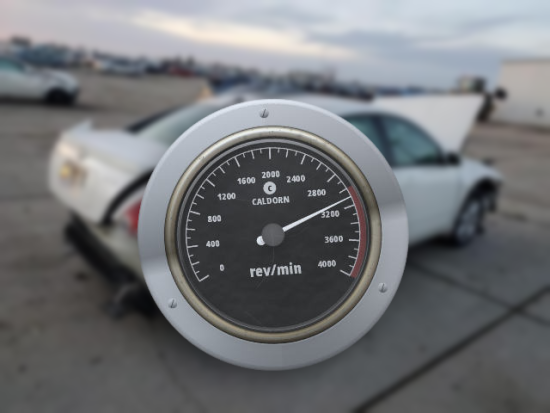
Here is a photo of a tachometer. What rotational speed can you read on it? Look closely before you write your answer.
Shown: 3100 rpm
